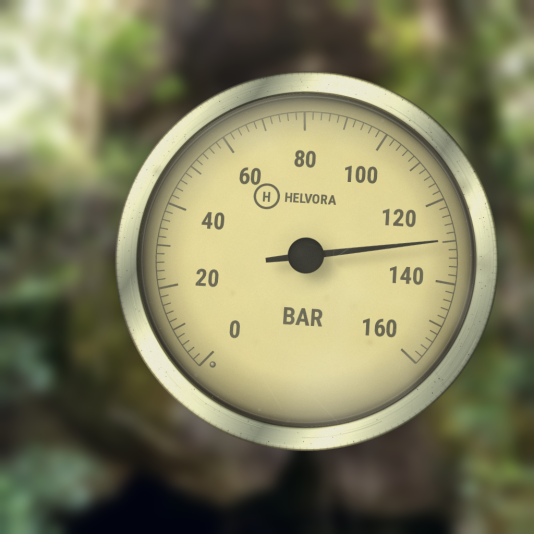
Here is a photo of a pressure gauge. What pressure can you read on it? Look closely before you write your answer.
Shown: 130 bar
